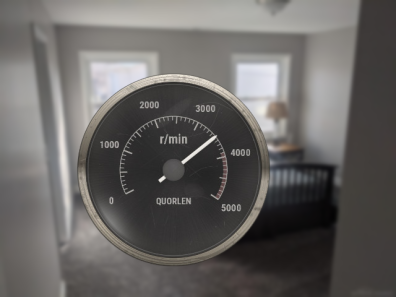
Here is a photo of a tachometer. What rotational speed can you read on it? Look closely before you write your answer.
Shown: 3500 rpm
